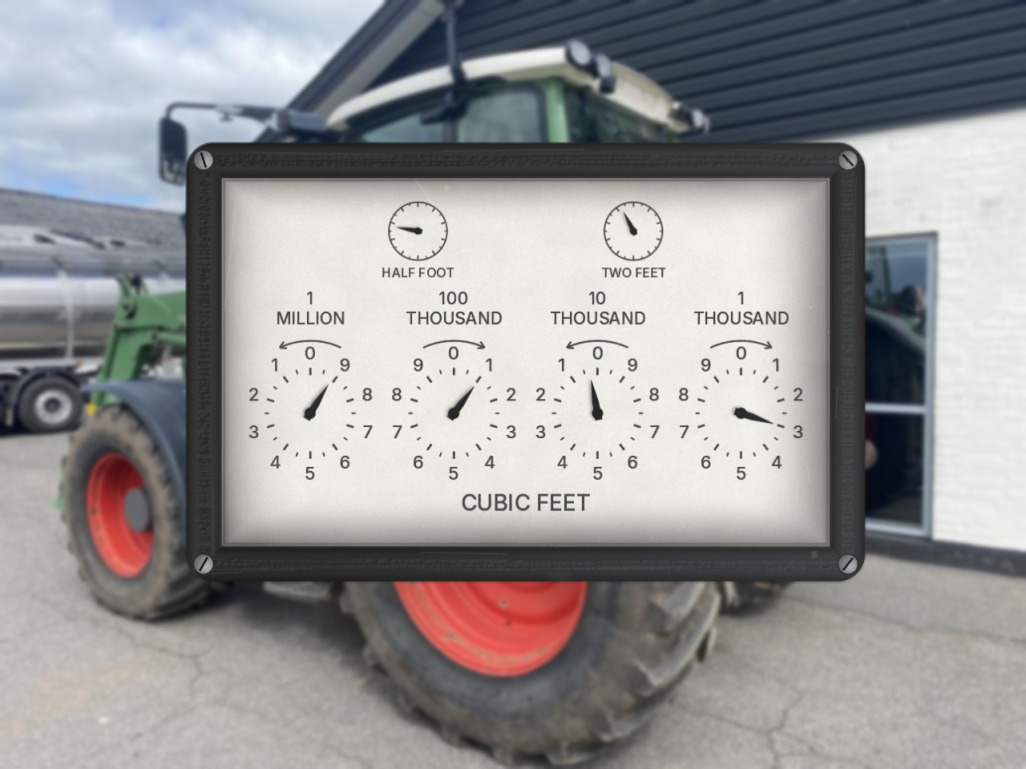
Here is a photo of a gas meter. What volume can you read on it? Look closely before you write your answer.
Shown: 910300 ft³
